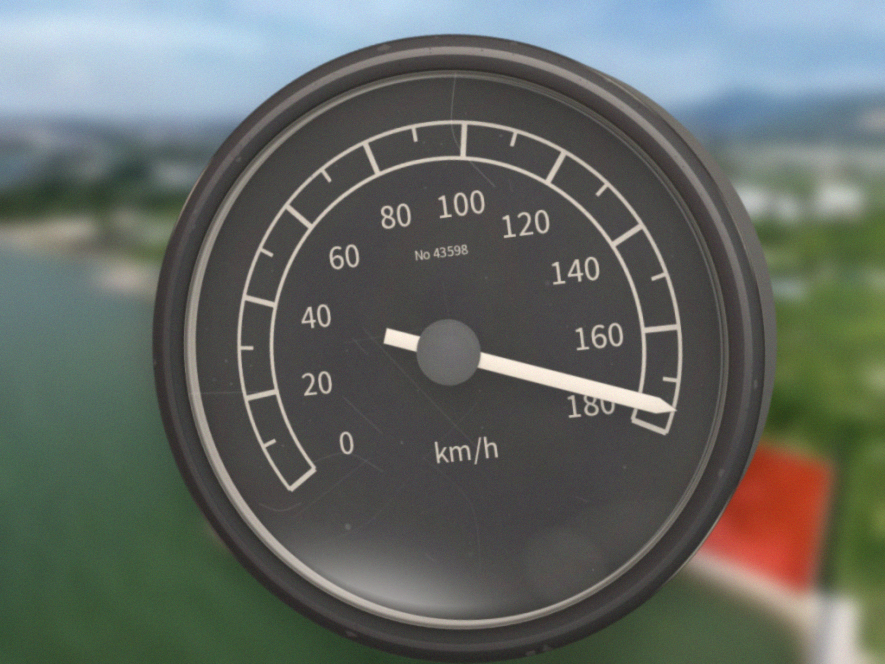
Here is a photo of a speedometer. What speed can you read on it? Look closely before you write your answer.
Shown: 175 km/h
